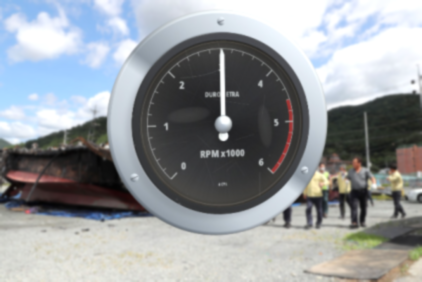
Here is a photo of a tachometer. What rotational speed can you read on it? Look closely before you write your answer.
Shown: 3000 rpm
